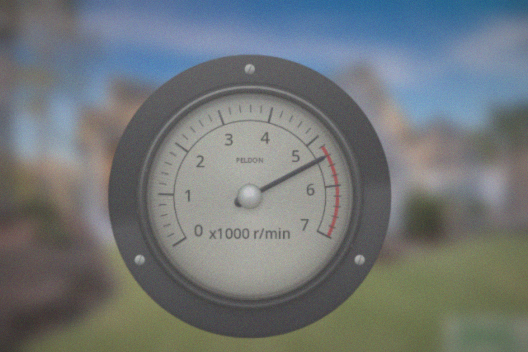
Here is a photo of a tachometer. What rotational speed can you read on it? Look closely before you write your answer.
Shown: 5400 rpm
